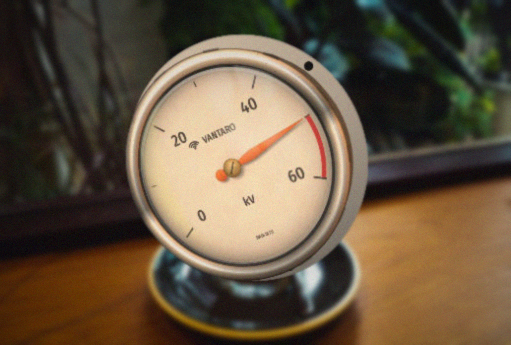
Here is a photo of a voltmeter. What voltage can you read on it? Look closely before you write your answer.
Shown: 50 kV
